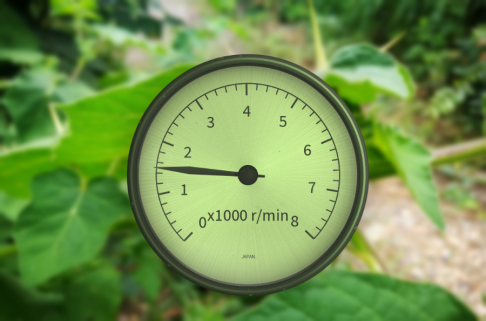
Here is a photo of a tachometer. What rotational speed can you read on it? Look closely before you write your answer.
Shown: 1500 rpm
